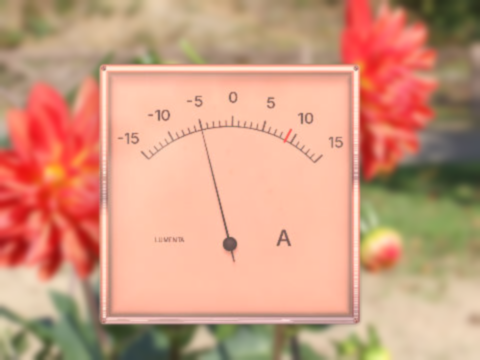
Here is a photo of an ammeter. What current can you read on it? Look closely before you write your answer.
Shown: -5 A
